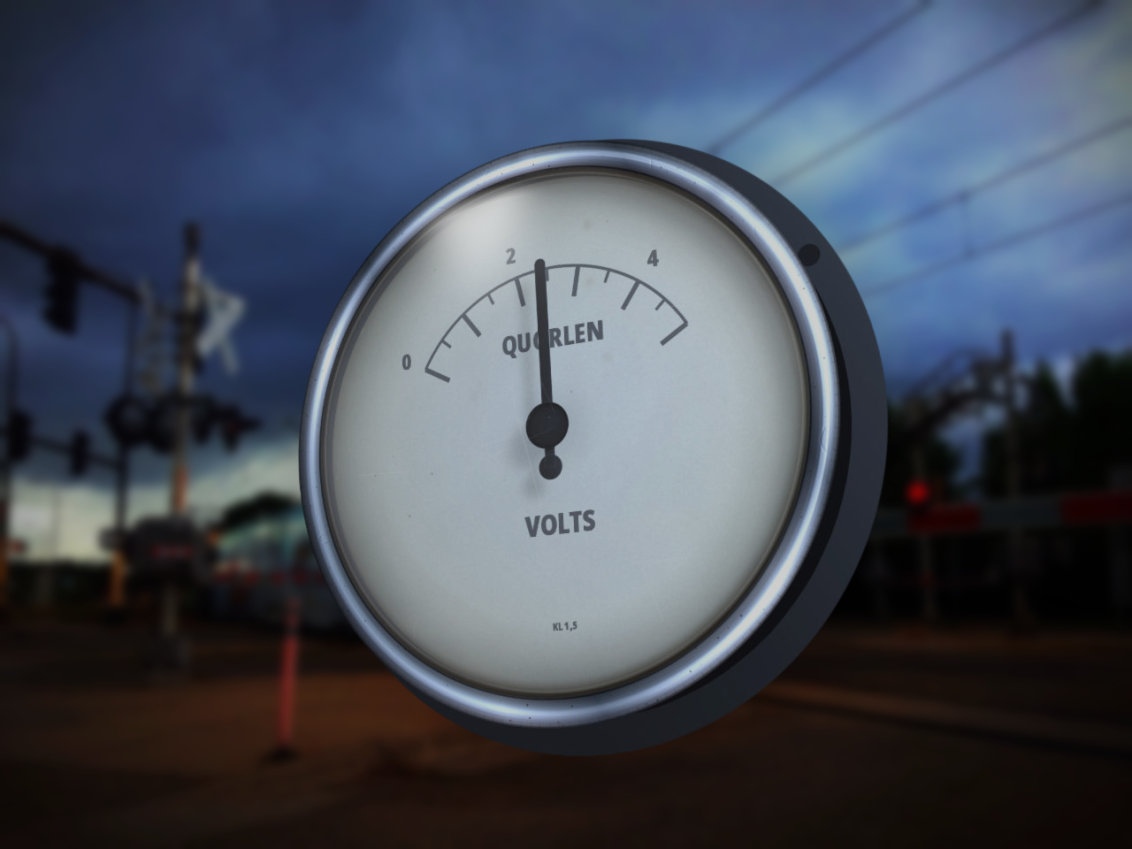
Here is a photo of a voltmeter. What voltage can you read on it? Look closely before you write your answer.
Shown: 2.5 V
